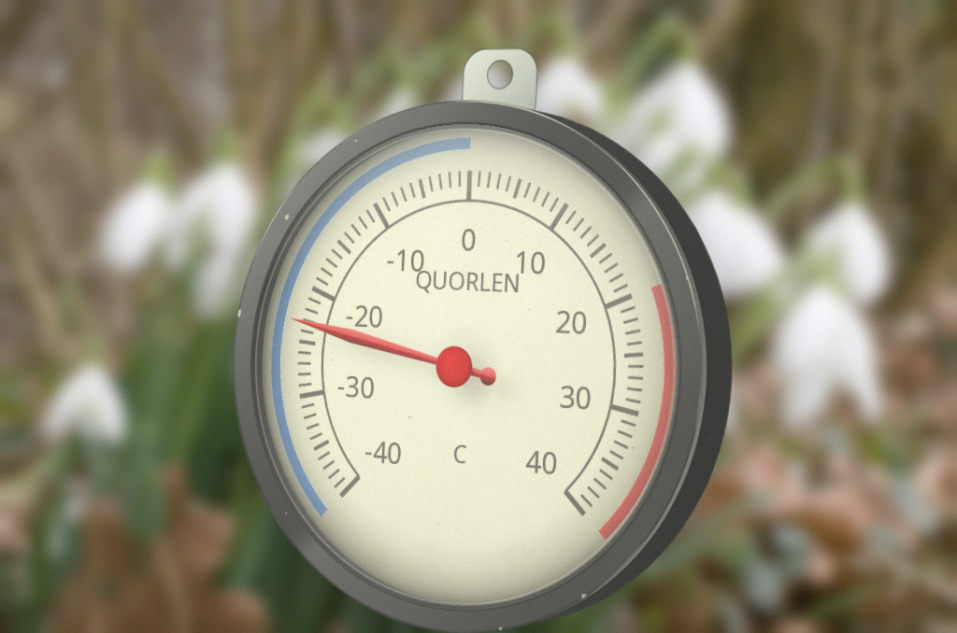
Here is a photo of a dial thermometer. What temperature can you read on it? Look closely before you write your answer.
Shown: -23 °C
